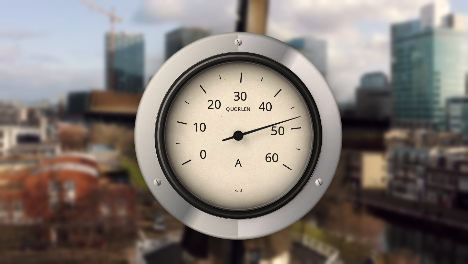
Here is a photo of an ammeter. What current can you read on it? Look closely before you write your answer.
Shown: 47.5 A
